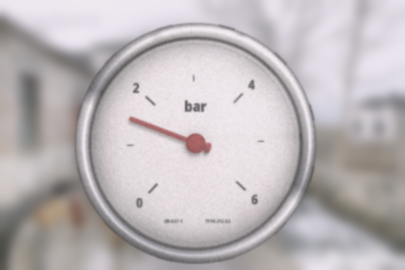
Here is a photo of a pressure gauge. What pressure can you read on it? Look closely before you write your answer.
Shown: 1.5 bar
